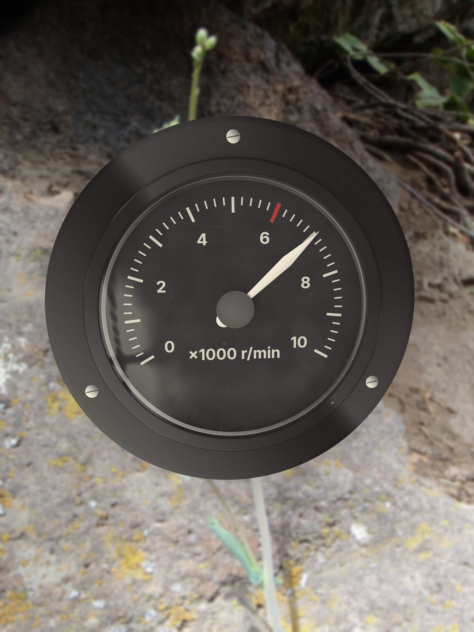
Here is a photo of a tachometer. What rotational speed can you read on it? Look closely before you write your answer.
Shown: 7000 rpm
